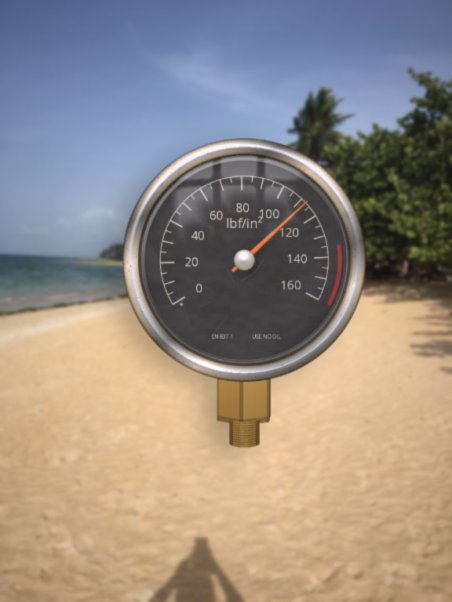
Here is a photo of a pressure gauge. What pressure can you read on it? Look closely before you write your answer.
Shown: 112.5 psi
